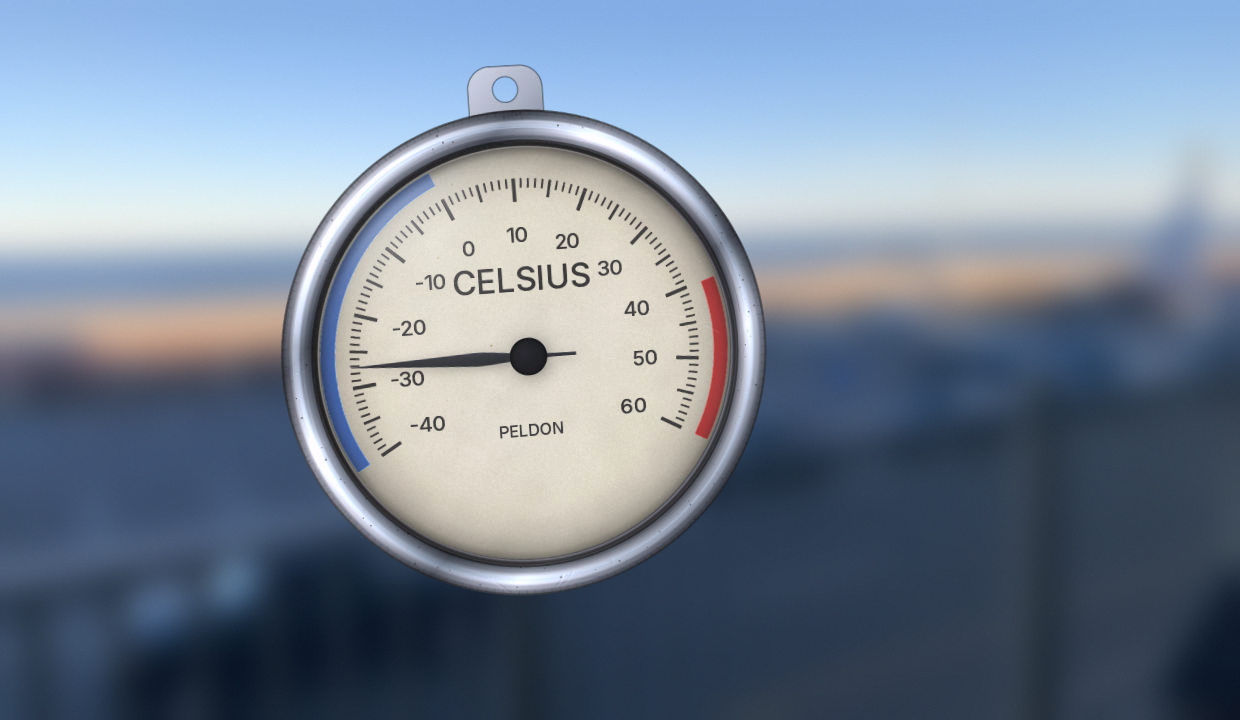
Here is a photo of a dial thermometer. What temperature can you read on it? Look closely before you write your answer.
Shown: -27 °C
